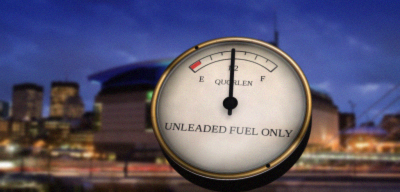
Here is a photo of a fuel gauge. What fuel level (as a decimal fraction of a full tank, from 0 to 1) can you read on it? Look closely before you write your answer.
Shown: 0.5
